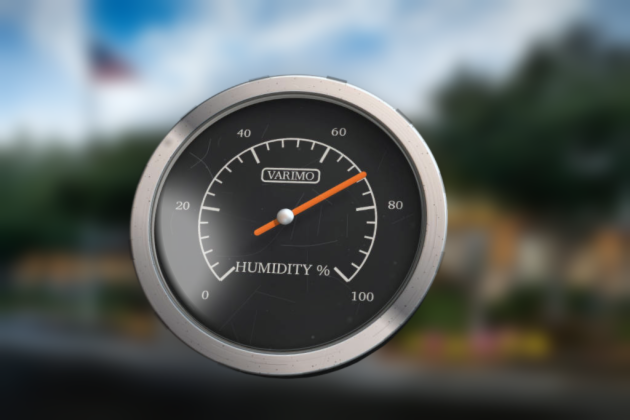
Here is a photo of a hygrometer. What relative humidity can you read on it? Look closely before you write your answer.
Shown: 72 %
